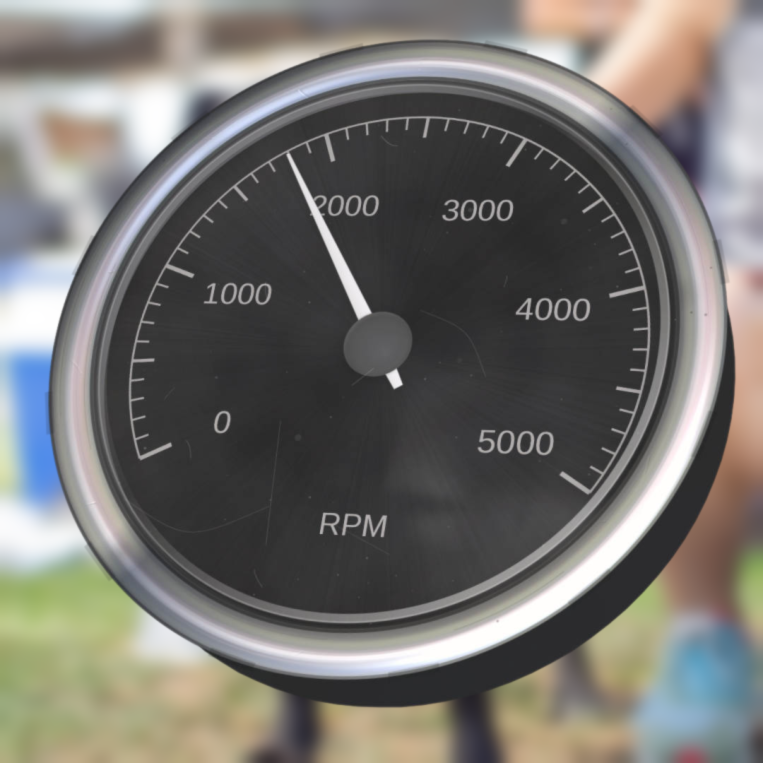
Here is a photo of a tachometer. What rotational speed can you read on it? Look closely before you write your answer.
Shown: 1800 rpm
